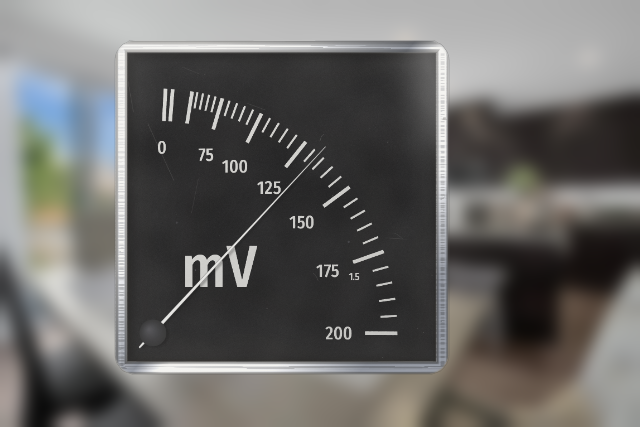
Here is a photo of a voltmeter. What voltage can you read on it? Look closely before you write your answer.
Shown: 132.5 mV
